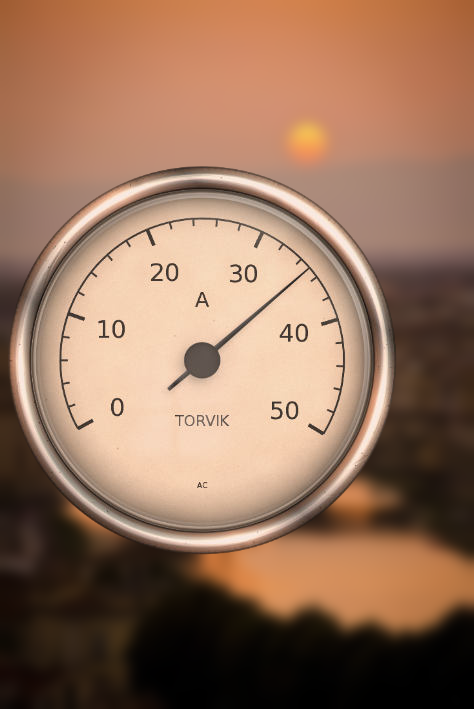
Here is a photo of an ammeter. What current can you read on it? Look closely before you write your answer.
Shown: 35 A
